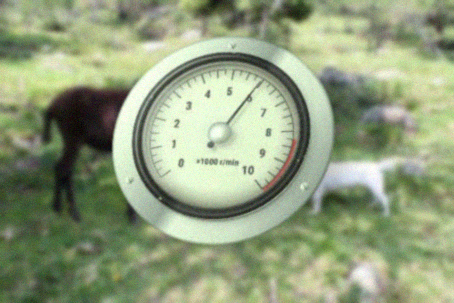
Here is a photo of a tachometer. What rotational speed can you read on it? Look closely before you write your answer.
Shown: 6000 rpm
